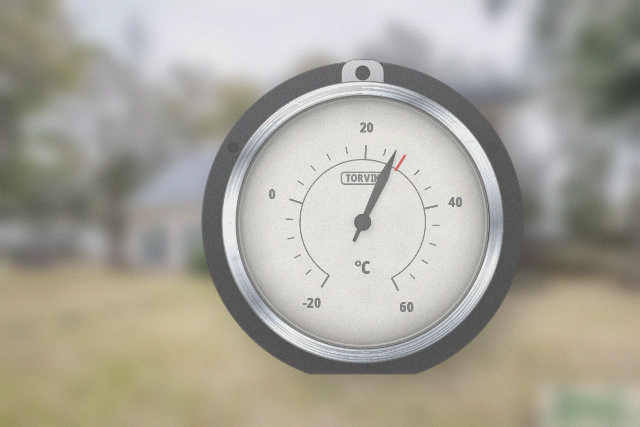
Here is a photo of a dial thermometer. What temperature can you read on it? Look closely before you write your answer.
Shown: 26 °C
